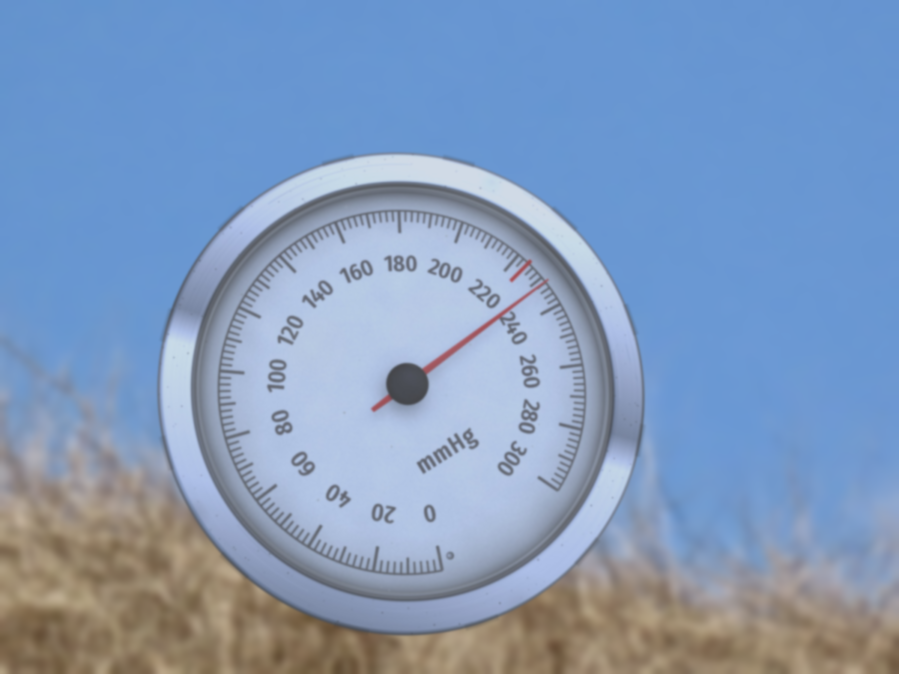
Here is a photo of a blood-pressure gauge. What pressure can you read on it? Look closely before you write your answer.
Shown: 232 mmHg
